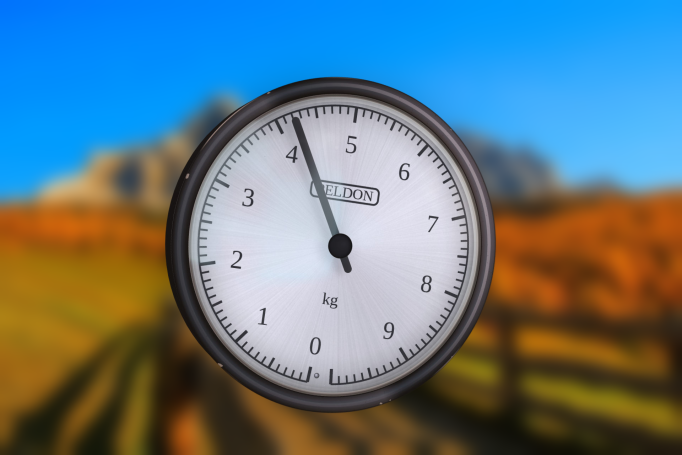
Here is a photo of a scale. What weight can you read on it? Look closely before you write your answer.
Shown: 4.2 kg
